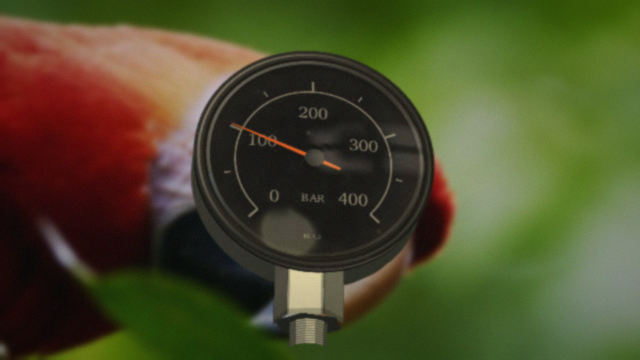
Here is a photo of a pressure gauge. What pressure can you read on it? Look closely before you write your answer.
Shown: 100 bar
